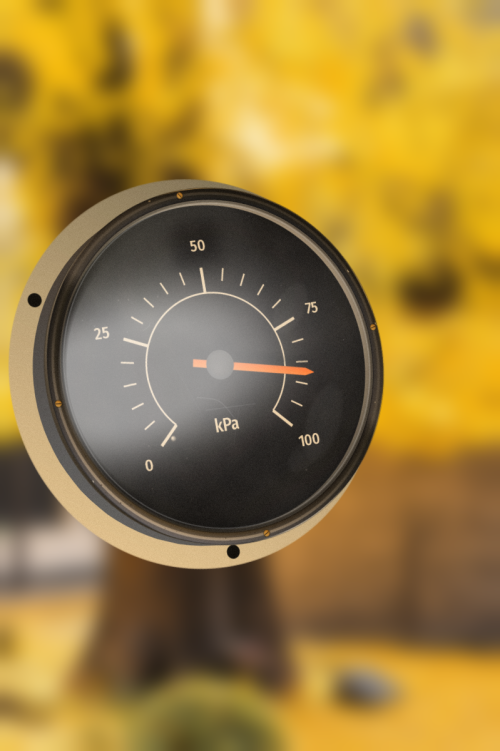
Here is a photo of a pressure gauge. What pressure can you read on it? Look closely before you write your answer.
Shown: 87.5 kPa
